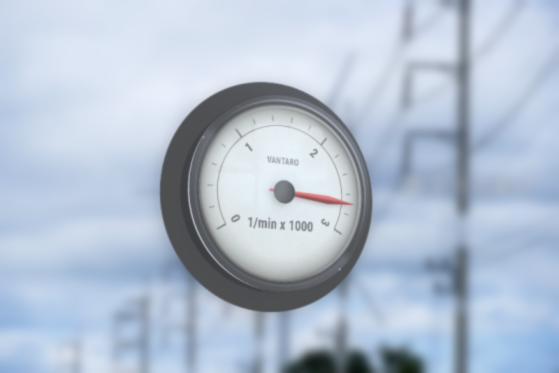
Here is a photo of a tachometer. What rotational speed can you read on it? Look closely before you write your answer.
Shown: 2700 rpm
